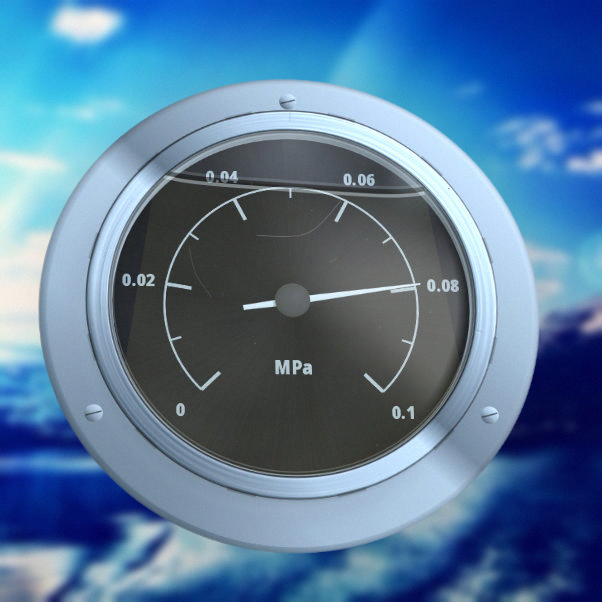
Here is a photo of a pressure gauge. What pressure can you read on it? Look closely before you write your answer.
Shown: 0.08 MPa
